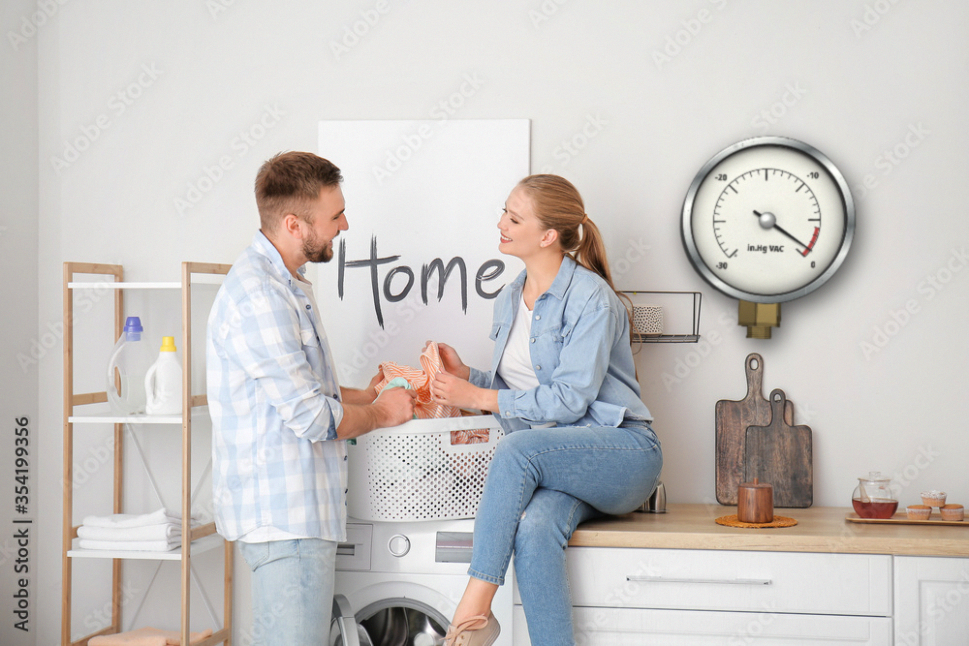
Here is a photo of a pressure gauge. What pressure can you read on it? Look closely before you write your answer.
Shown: -1 inHg
